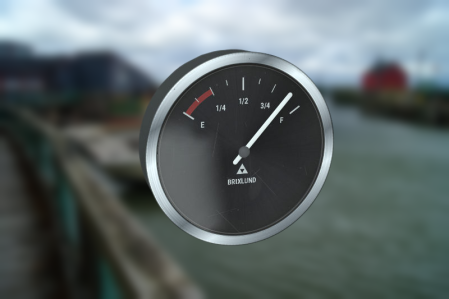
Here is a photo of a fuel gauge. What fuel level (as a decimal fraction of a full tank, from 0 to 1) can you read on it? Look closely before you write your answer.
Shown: 0.875
